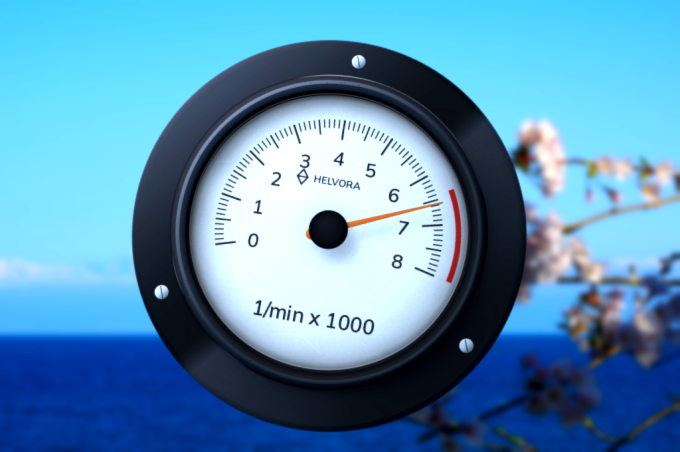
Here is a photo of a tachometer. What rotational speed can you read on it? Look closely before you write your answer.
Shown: 6600 rpm
